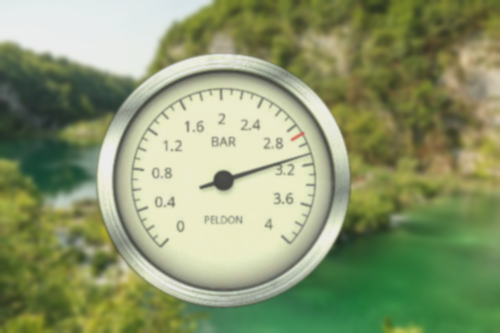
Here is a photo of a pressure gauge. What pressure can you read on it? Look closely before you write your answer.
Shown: 3.1 bar
